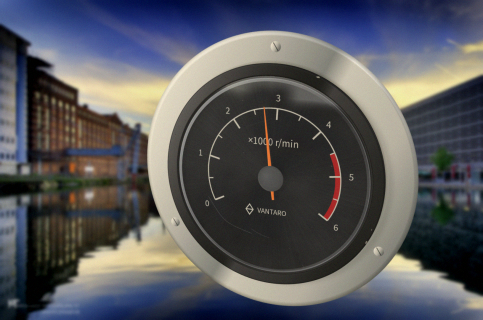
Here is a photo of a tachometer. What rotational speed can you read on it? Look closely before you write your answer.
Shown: 2750 rpm
